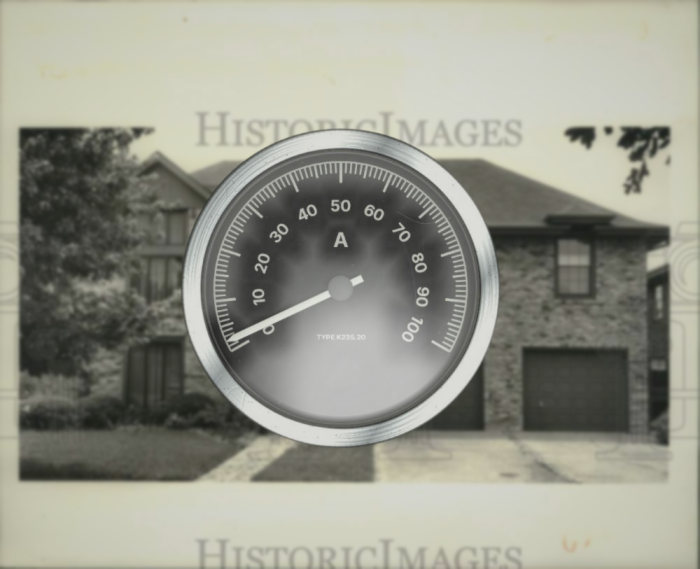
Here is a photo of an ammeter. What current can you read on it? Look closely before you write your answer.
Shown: 2 A
